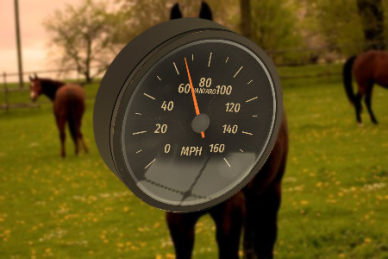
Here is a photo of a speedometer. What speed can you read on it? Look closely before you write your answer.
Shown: 65 mph
